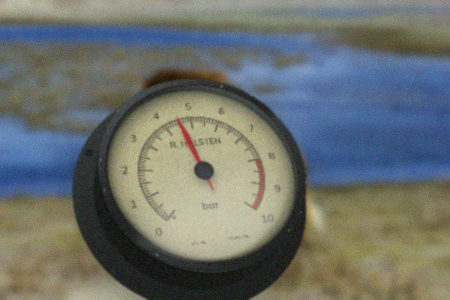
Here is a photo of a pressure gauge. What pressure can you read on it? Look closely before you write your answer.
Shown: 4.5 bar
